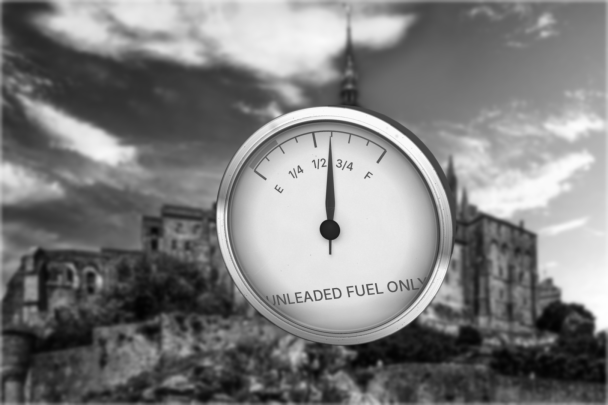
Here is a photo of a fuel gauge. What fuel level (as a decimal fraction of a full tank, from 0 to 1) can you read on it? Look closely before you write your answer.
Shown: 0.625
